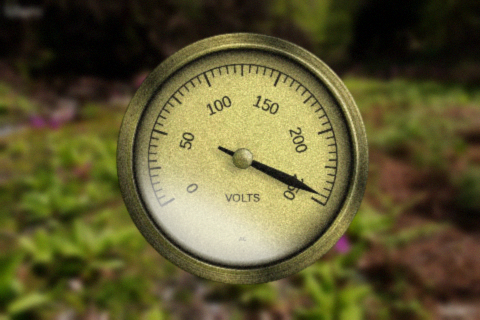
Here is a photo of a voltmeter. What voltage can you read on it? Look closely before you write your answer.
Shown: 245 V
